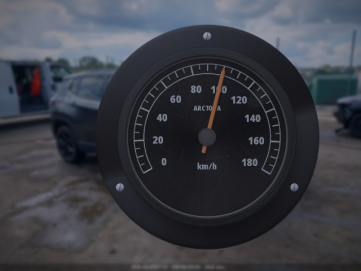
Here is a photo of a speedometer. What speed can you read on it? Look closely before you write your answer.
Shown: 100 km/h
